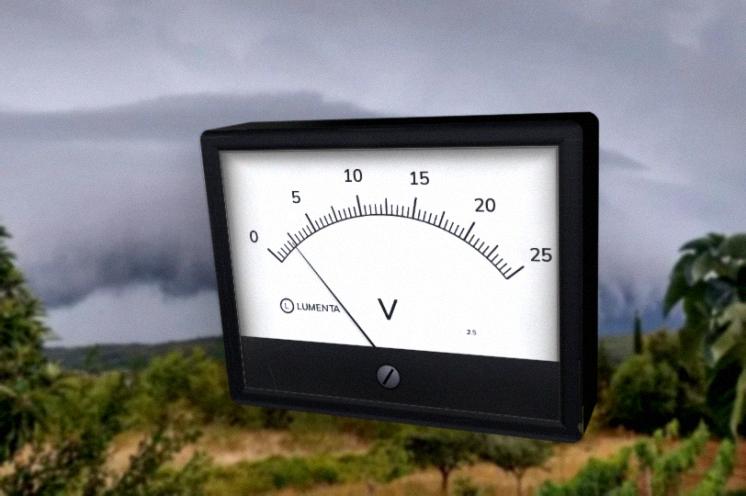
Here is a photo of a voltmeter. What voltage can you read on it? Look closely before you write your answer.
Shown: 2.5 V
